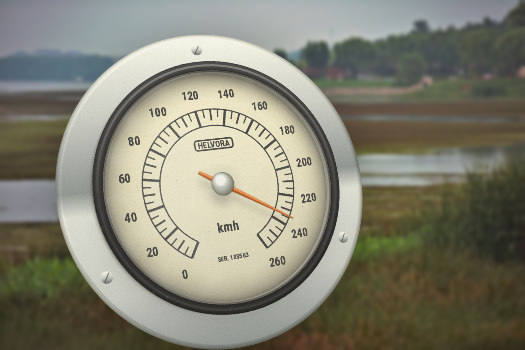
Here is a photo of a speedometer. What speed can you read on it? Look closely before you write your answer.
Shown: 235 km/h
